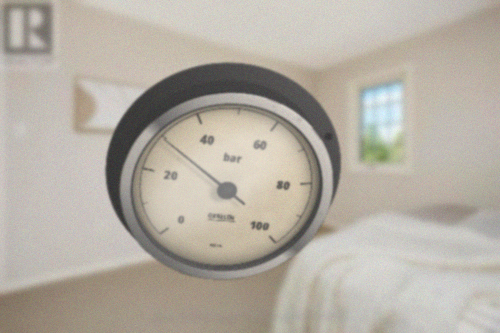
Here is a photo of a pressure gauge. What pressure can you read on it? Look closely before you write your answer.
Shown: 30 bar
